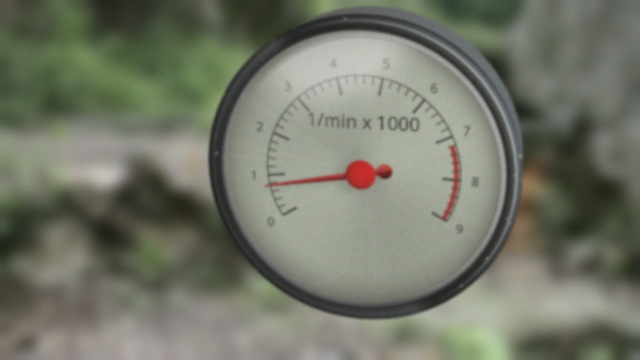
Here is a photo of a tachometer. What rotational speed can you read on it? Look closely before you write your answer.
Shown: 800 rpm
